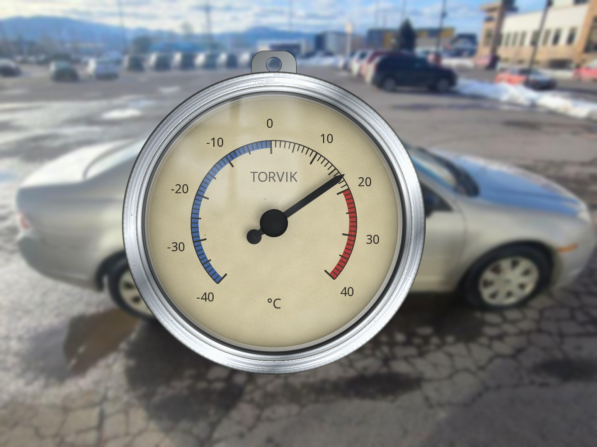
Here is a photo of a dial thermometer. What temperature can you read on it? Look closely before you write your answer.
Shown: 17 °C
